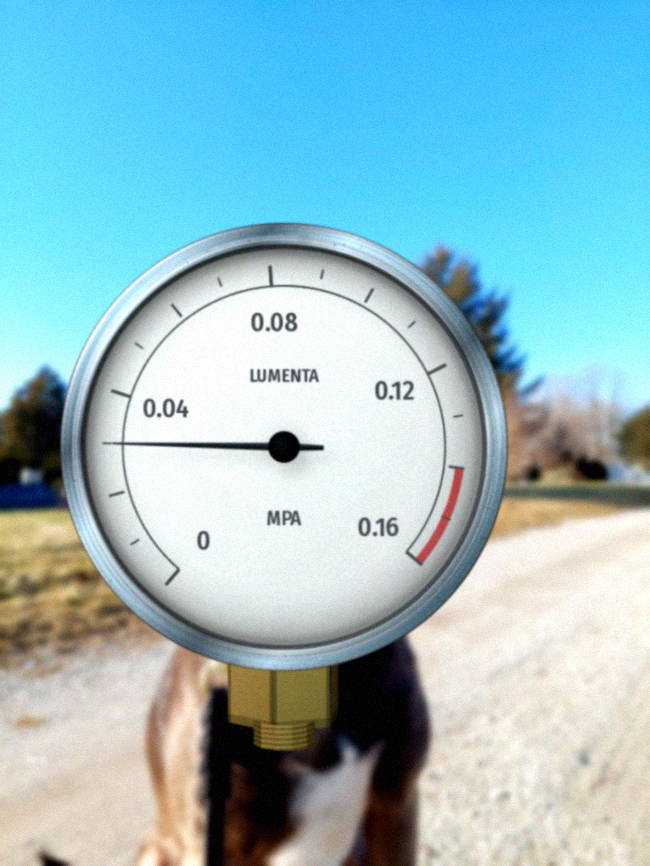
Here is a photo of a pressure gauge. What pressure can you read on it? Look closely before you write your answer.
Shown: 0.03 MPa
